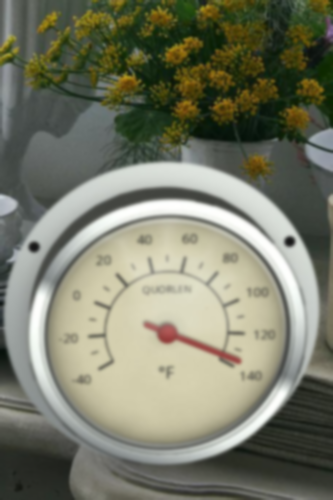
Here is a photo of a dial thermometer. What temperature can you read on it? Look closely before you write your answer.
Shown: 135 °F
